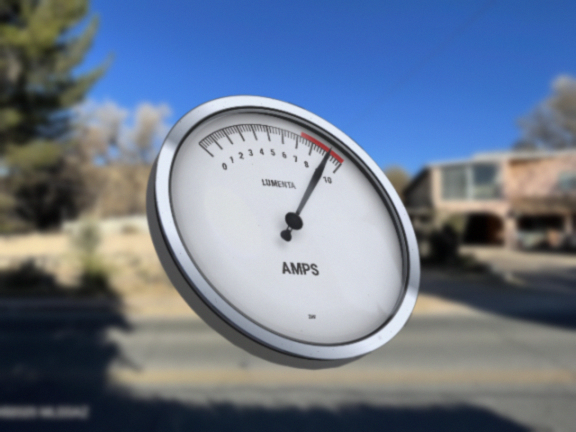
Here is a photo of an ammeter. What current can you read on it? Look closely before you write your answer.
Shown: 9 A
